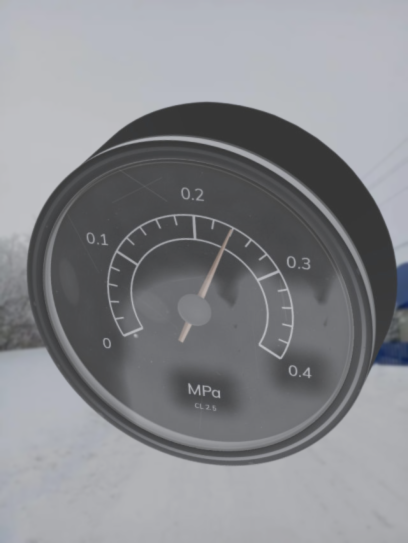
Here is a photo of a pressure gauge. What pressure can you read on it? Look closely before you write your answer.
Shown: 0.24 MPa
